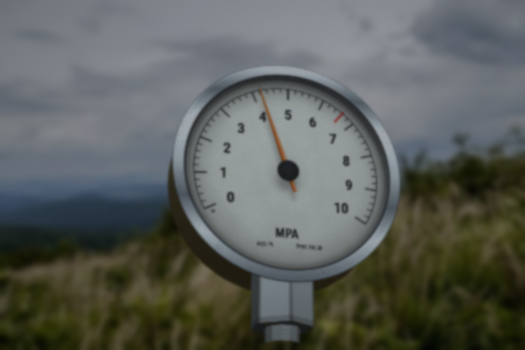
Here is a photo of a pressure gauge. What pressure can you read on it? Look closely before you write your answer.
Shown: 4.2 MPa
